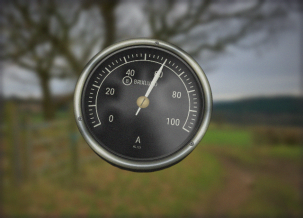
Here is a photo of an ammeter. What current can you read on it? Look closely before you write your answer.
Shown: 60 A
